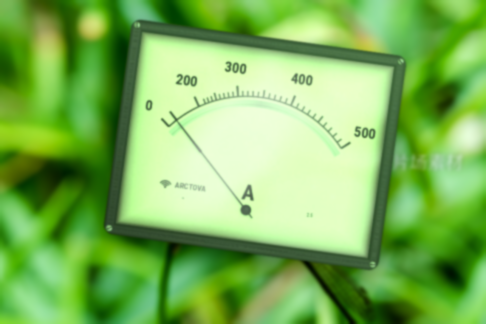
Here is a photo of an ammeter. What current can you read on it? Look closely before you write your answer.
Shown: 100 A
